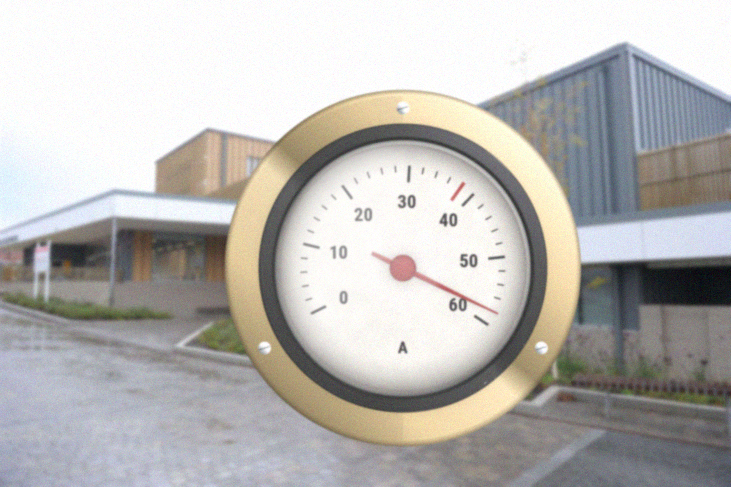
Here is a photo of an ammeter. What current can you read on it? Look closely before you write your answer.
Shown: 58 A
